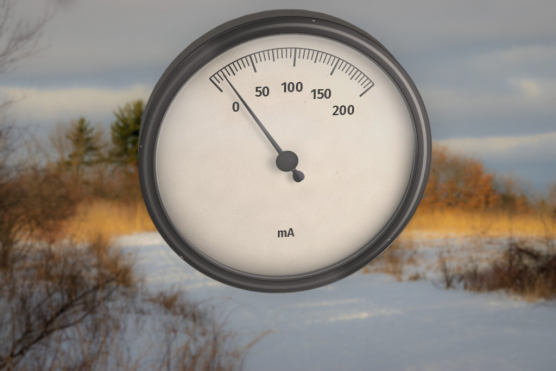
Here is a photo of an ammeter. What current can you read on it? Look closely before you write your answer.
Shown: 15 mA
